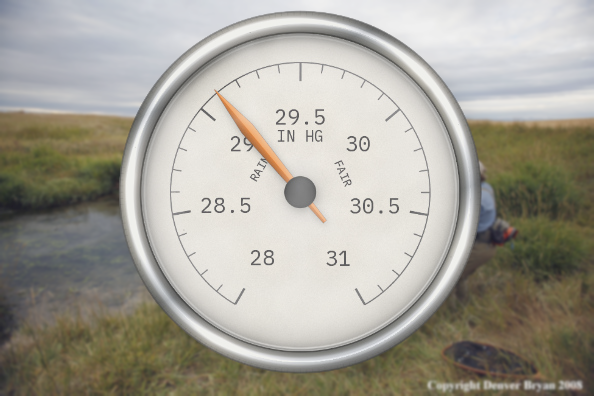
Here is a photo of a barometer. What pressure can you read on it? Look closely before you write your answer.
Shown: 29.1 inHg
